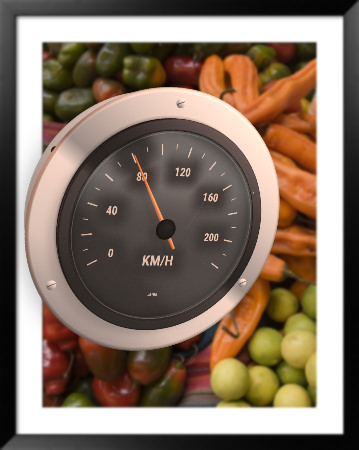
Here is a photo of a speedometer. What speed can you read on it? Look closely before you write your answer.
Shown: 80 km/h
